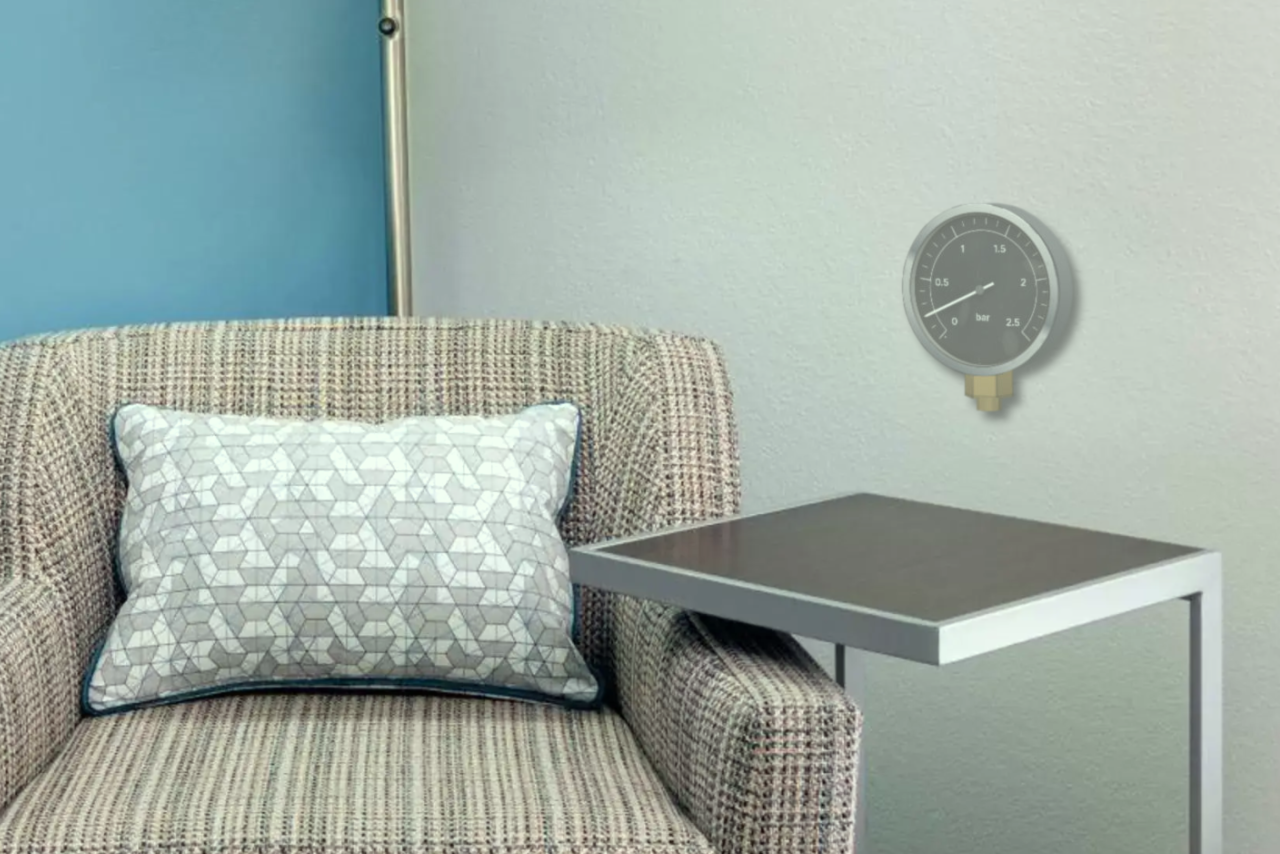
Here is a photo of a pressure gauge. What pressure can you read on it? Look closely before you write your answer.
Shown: 0.2 bar
